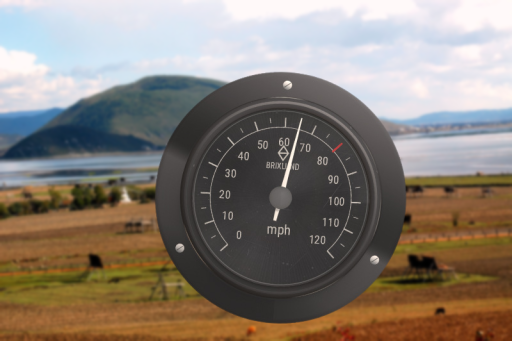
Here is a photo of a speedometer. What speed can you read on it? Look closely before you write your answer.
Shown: 65 mph
